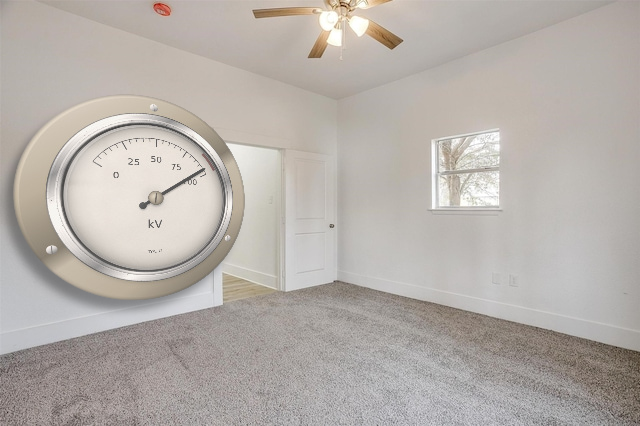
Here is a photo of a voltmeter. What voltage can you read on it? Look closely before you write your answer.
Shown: 95 kV
